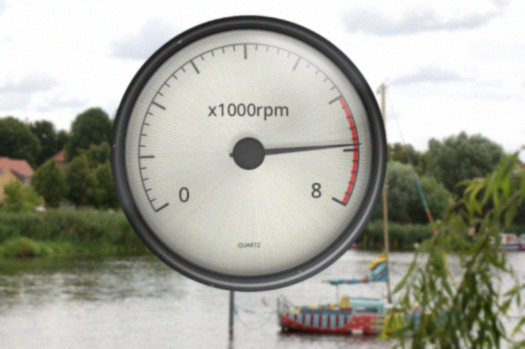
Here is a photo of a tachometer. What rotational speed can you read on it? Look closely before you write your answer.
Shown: 6900 rpm
